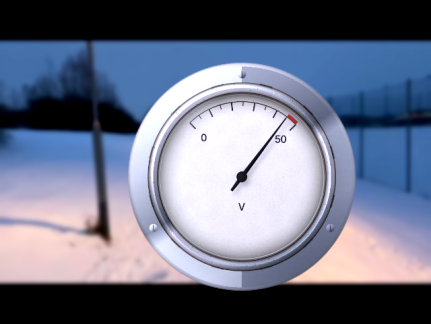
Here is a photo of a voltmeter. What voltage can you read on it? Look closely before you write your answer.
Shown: 45 V
